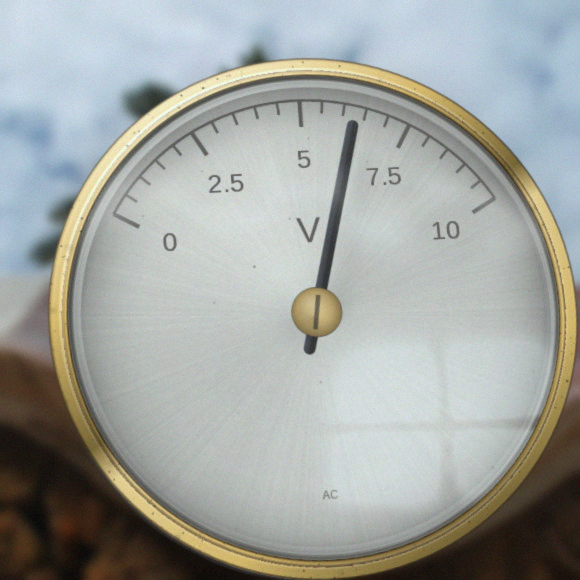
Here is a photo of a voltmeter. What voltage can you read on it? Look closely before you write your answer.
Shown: 6.25 V
